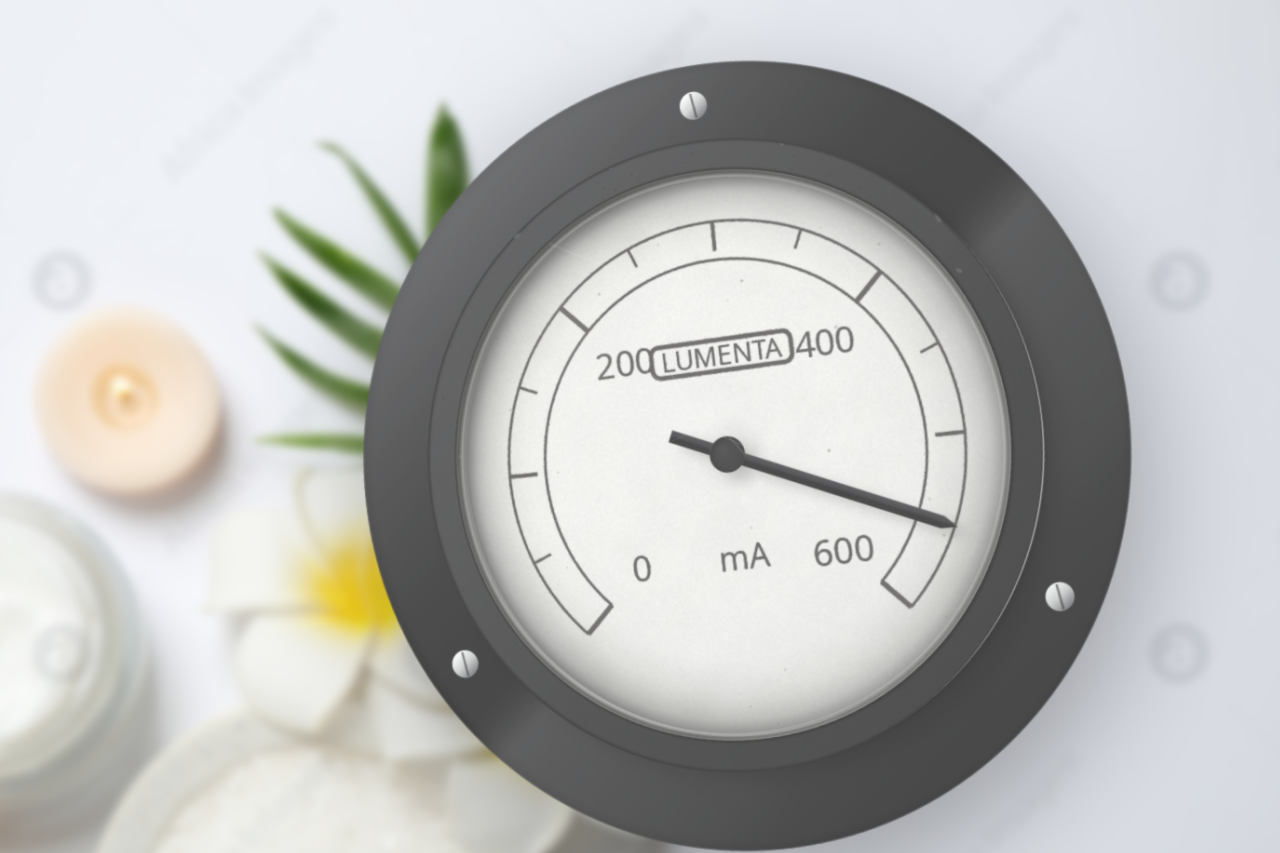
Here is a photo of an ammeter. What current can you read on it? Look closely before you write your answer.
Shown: 550 mA
